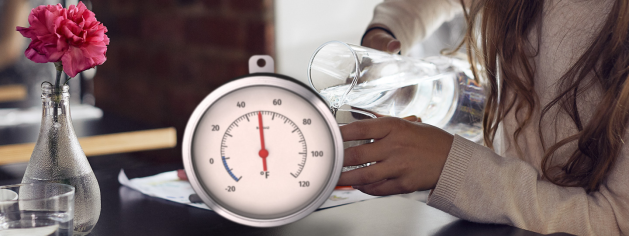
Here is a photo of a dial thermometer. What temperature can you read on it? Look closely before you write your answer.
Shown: 50 °F
